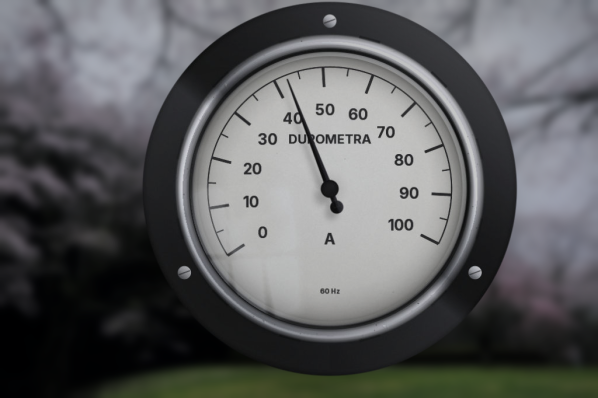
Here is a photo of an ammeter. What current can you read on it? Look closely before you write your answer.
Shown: 42.5 A
